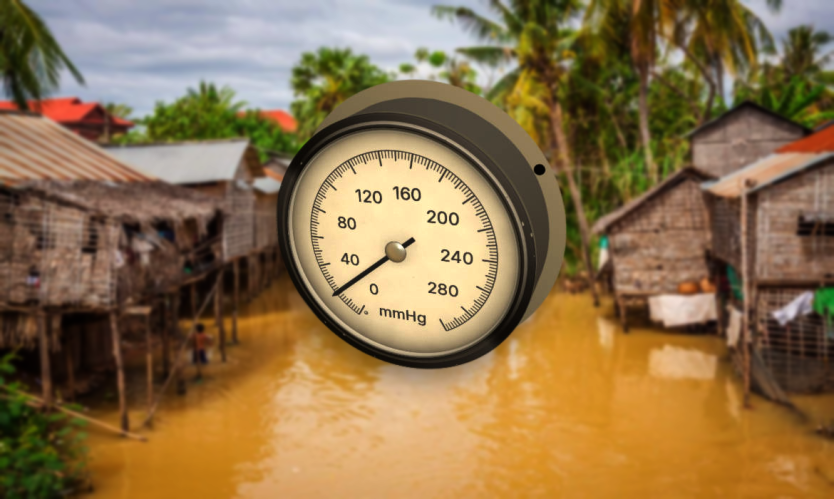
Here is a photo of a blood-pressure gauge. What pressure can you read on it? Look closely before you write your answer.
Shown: 20 mmHg
